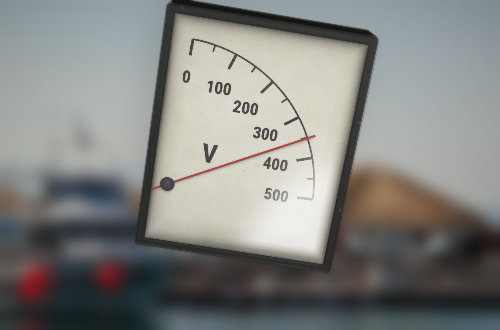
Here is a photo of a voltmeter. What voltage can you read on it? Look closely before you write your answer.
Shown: 350 V
